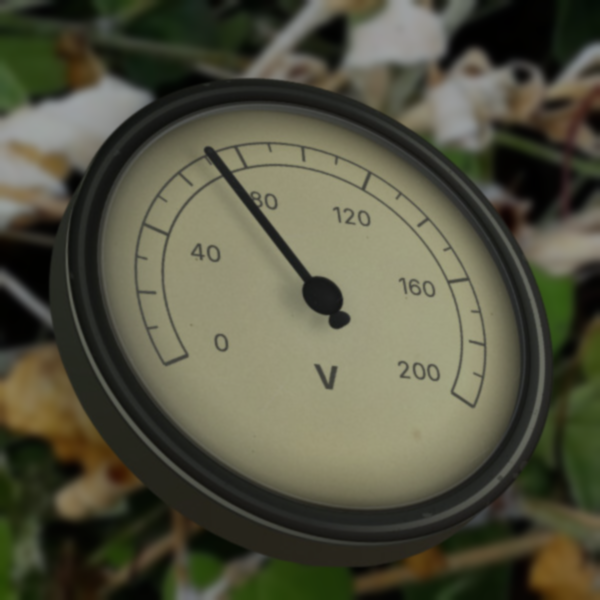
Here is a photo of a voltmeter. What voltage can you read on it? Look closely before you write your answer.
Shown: 70 V
